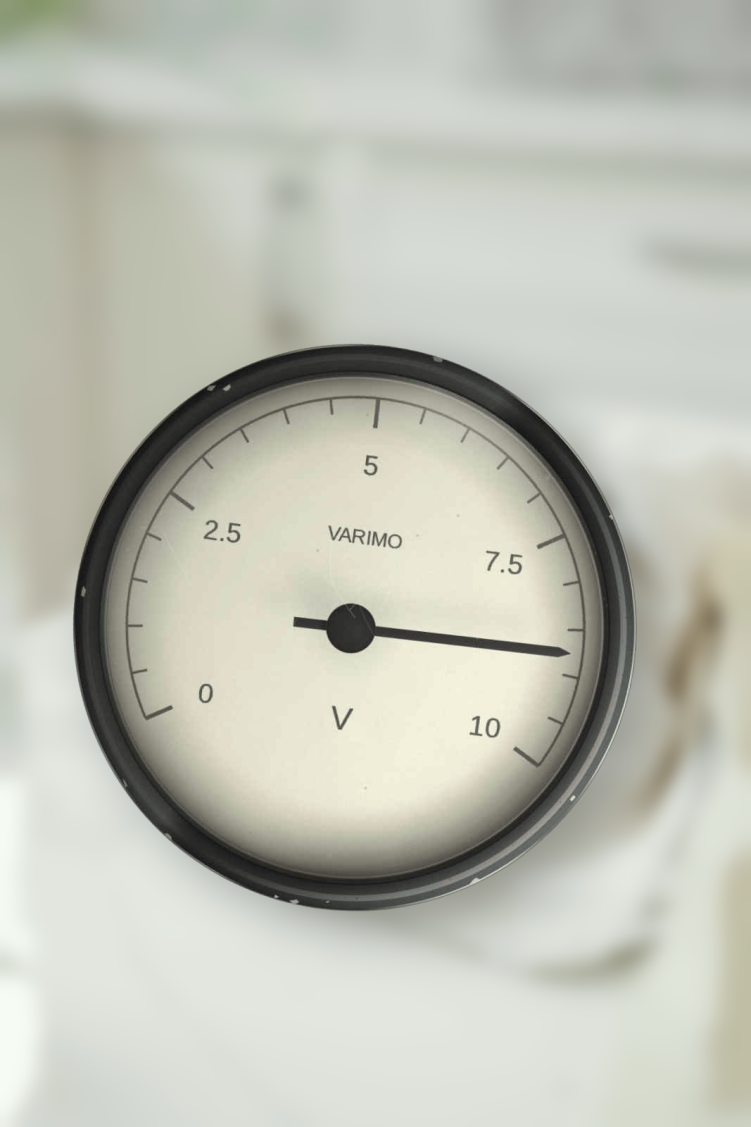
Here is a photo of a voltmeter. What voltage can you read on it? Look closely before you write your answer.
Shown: 8.75 V
